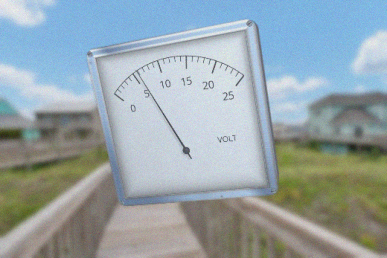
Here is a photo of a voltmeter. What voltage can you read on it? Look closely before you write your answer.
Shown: 6 V
